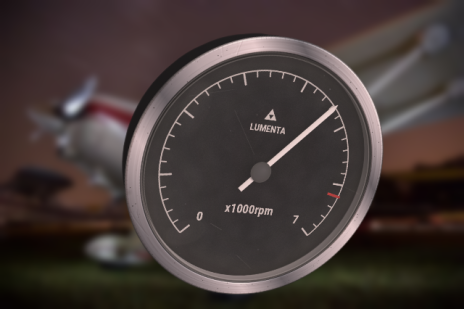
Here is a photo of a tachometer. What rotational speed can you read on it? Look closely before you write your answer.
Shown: 4600 rpm
